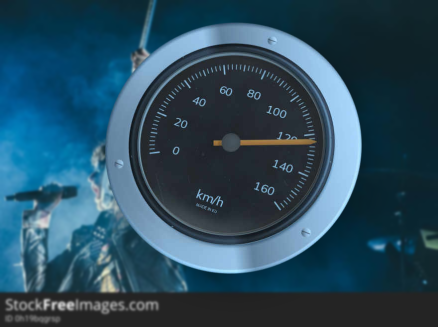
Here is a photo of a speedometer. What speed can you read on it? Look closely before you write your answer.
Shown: 124 km/h
